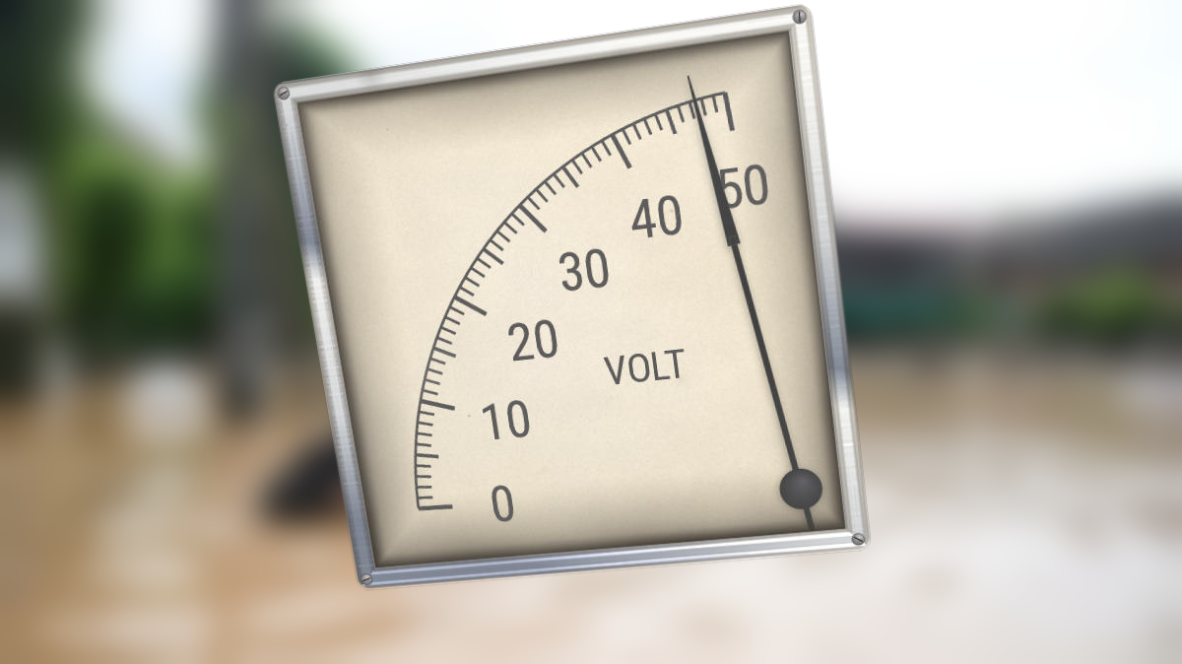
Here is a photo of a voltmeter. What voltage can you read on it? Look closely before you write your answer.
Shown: 47.5 V
